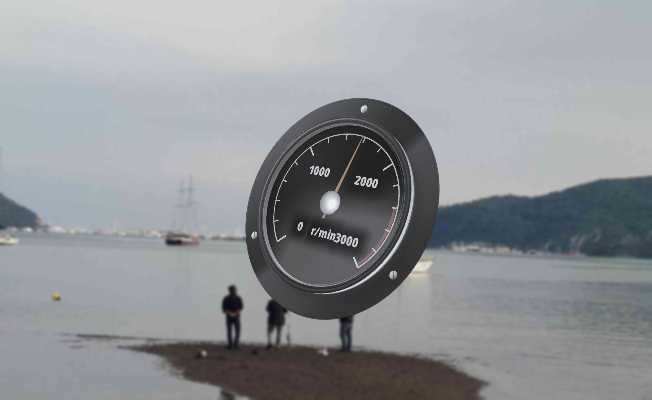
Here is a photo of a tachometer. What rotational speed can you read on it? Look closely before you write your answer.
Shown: 1600 rpm
